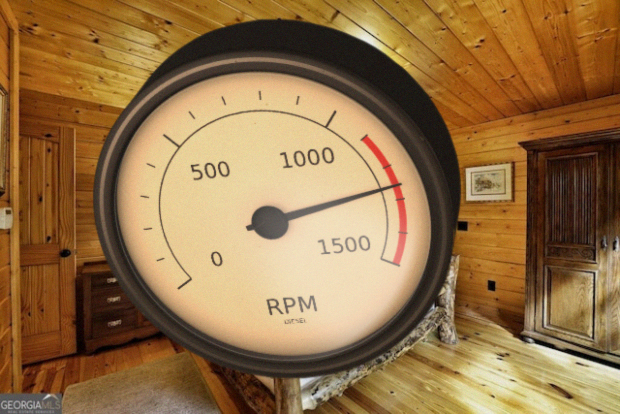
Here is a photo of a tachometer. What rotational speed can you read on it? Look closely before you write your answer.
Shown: 1250 rpm
